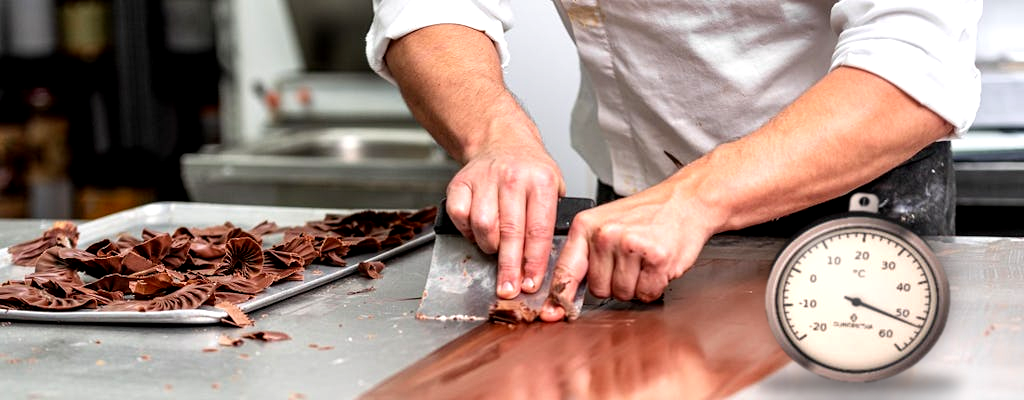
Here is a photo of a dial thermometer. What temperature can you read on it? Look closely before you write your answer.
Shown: 52 °C
